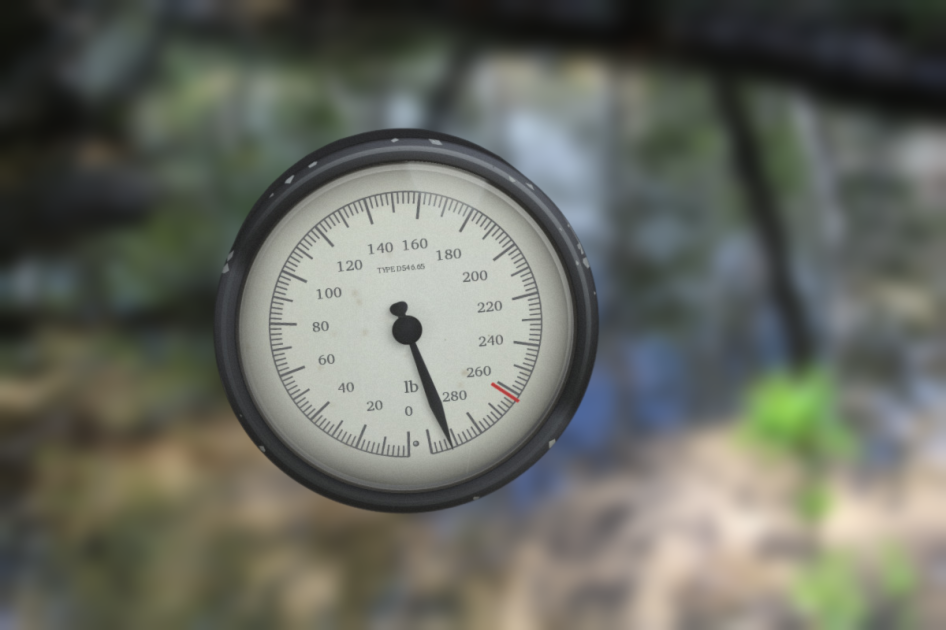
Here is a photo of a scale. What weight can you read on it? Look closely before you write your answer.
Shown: 292 lb
